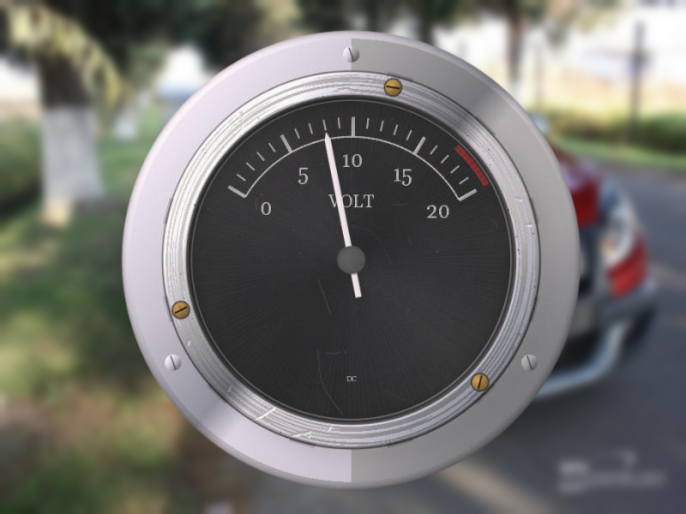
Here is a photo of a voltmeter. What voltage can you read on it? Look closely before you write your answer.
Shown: 8 V
